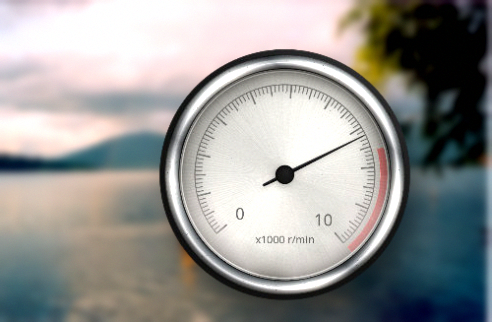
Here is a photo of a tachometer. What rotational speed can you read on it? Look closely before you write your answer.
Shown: 7200 rpm
